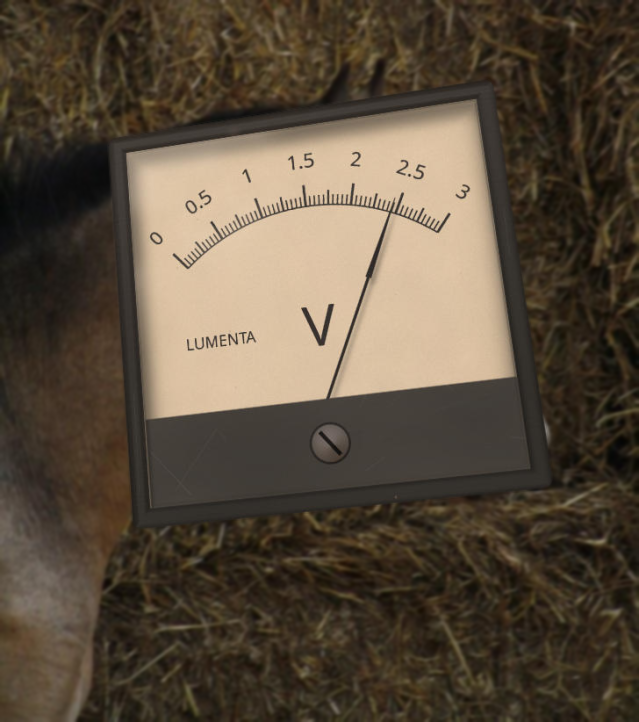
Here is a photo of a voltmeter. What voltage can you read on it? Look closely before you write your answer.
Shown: 2.45 V
